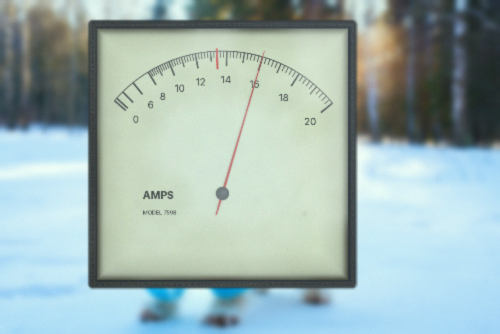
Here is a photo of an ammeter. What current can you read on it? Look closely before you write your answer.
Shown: 16 A
